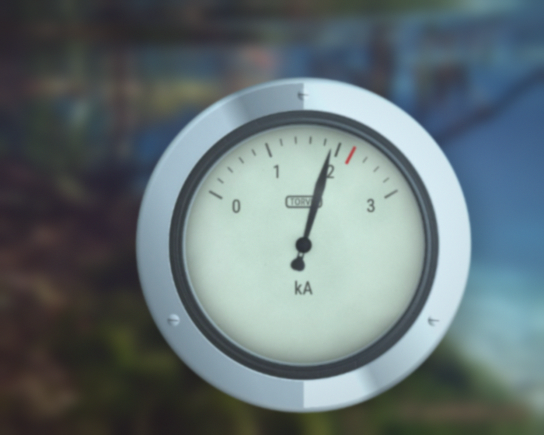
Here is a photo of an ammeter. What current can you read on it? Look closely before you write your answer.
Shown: 1.9 kA
